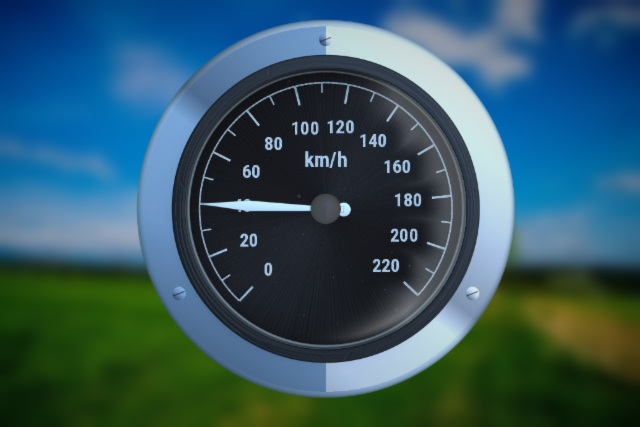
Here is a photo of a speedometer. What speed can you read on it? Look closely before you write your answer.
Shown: 40 km/h
